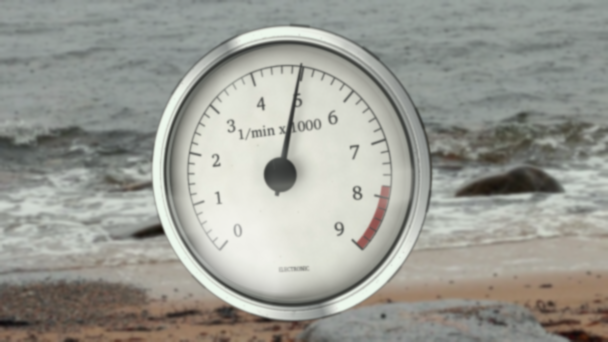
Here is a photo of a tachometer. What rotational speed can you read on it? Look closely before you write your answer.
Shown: 5000 rpm
